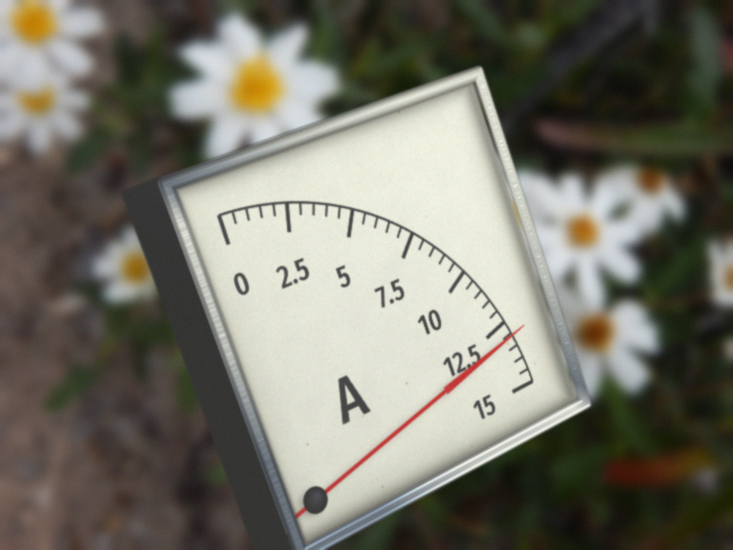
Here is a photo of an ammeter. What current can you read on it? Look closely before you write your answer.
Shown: 13 A
